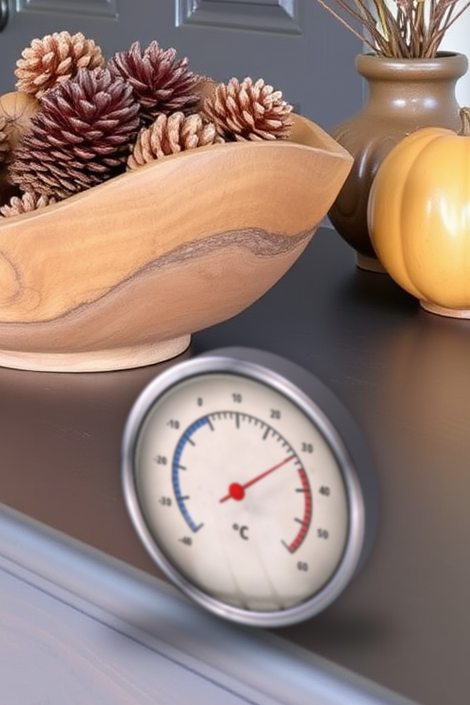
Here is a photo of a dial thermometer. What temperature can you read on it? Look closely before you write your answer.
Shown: 30 °C
